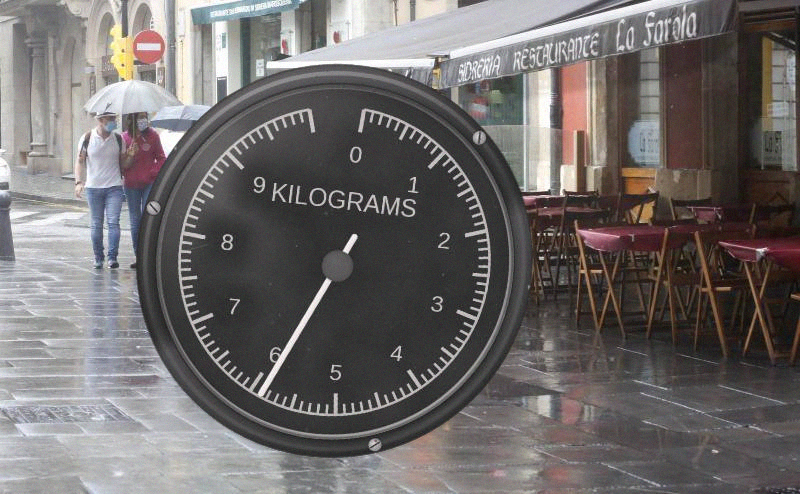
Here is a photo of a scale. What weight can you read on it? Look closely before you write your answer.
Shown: 5.9 kg
